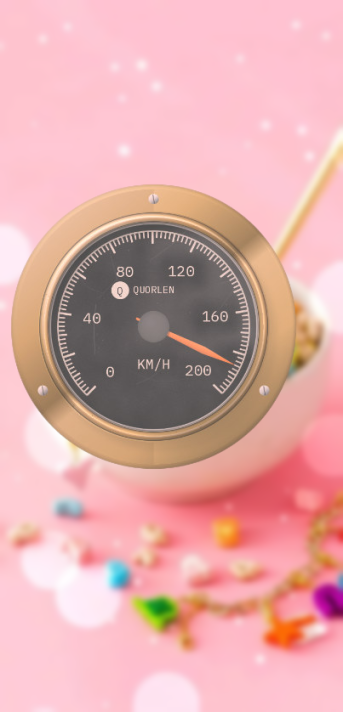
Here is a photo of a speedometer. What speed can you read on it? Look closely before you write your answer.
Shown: 186 km/h
